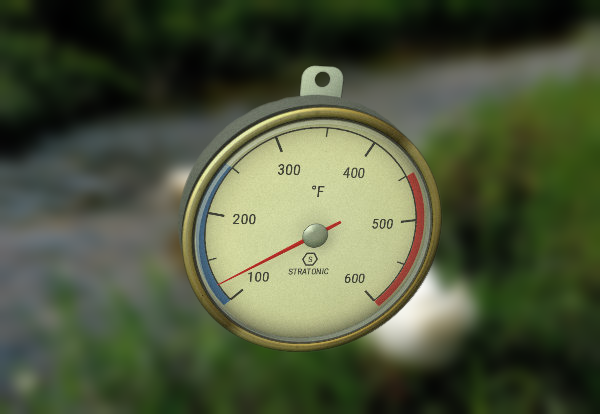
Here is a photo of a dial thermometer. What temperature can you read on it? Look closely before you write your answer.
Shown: 125 °F
